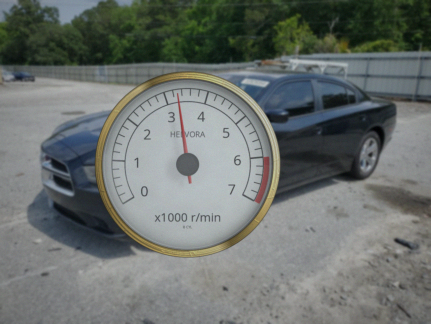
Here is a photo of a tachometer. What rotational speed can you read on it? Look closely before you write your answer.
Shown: 3300 rpm
